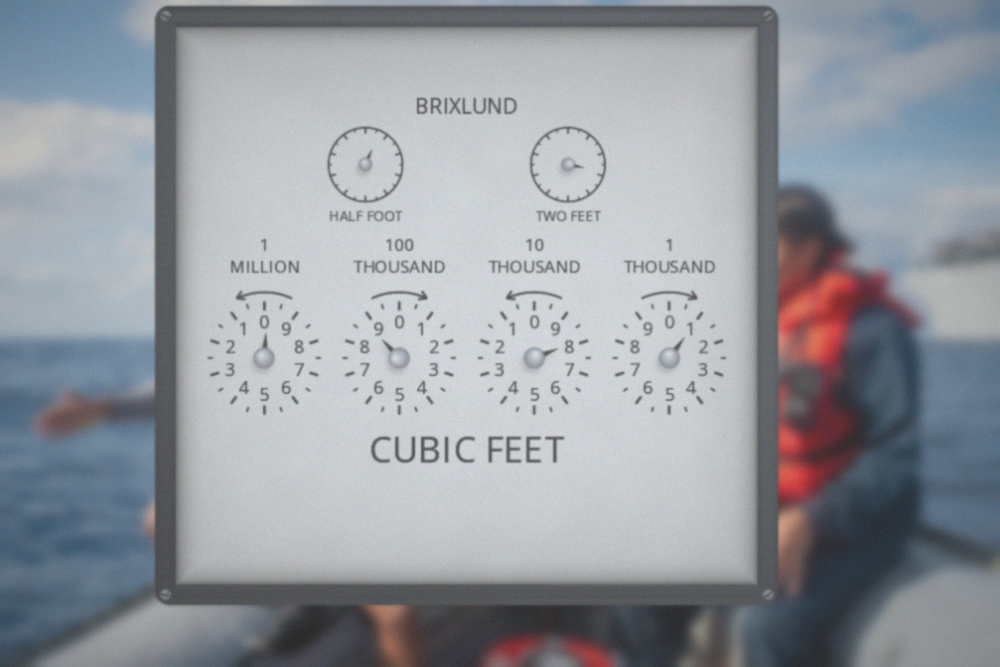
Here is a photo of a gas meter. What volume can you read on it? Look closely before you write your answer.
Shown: 988100 ft³
